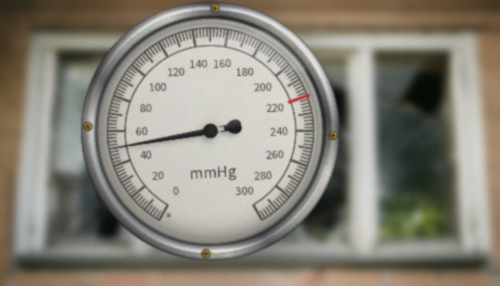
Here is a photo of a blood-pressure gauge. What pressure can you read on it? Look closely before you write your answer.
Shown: 50 mmHg
